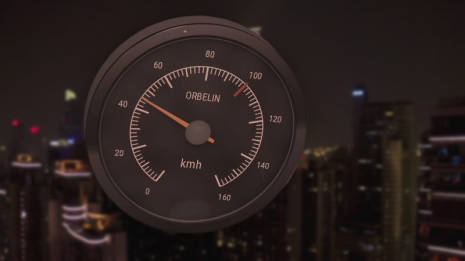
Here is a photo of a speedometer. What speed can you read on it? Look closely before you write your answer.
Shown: 46 km/h
